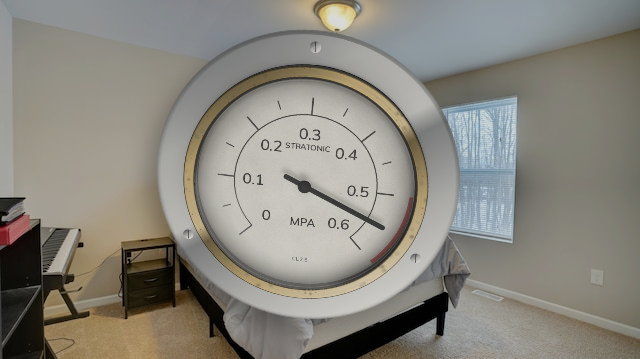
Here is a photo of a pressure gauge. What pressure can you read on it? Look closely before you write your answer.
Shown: 0.55 MPa
